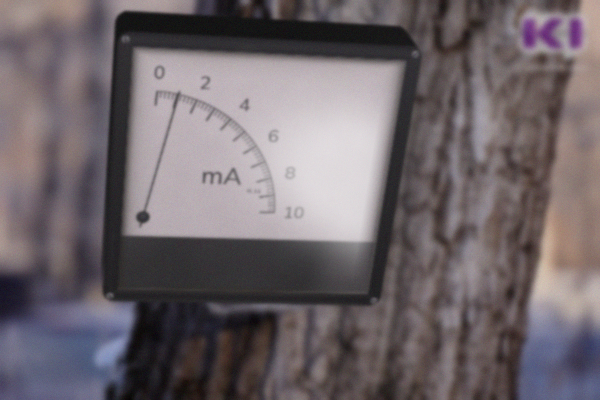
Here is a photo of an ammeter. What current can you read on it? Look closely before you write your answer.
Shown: 1 mA
